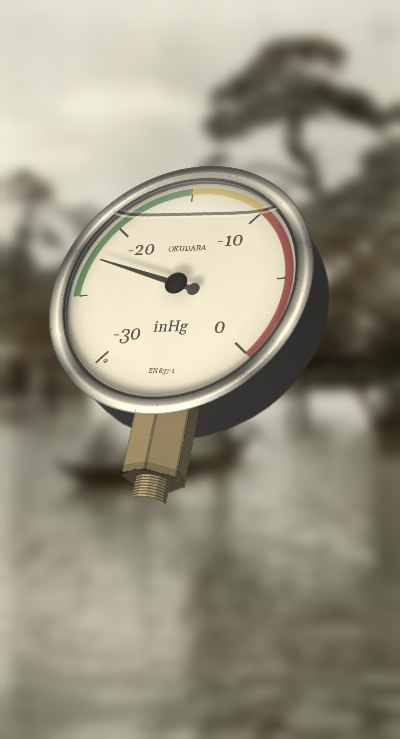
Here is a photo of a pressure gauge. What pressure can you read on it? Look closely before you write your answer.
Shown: -22.5 inHg
